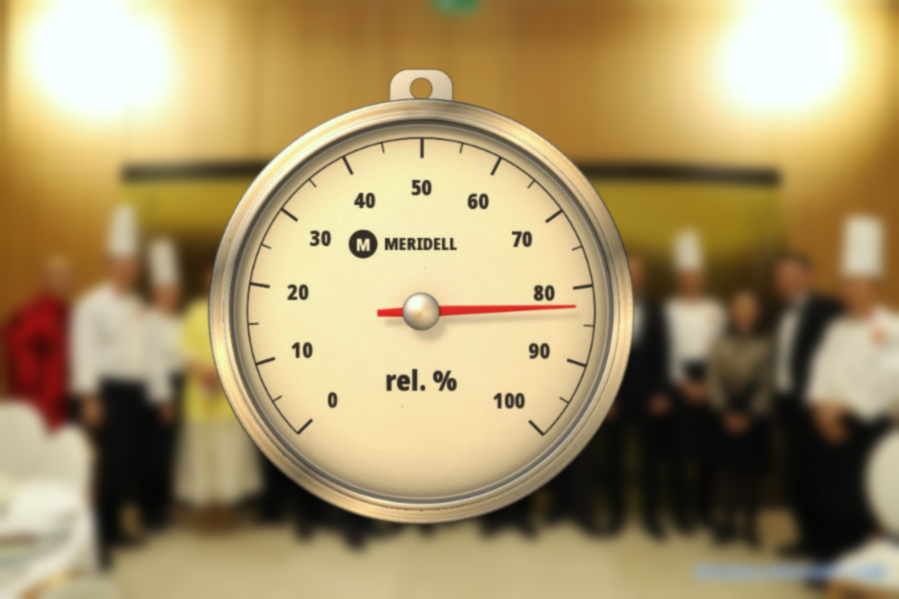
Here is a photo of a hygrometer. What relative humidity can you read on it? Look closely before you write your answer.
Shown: 82.5 %
